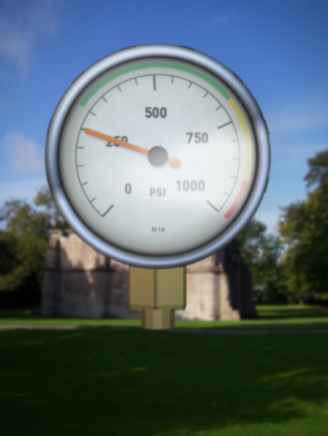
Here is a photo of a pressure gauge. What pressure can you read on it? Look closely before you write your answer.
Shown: 250 psi
